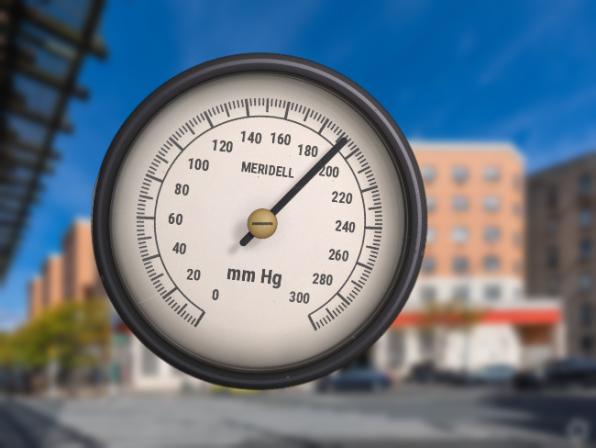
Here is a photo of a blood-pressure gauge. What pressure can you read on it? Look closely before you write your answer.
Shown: 192 mmHg
